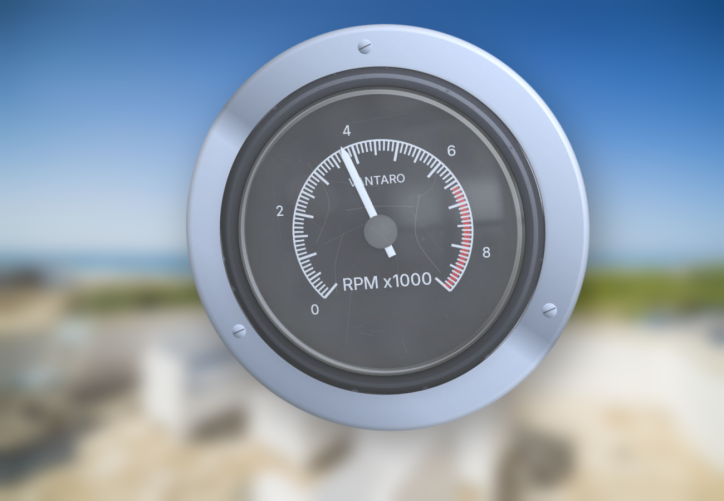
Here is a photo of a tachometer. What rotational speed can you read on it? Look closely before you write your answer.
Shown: 3800 rpm
